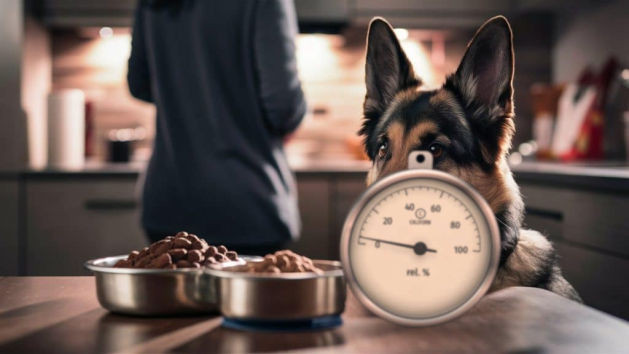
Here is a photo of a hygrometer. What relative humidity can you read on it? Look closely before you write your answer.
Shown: 4 %
